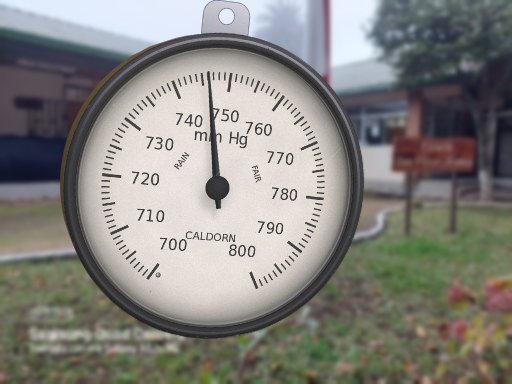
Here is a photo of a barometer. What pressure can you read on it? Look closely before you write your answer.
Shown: 746 mmHg
